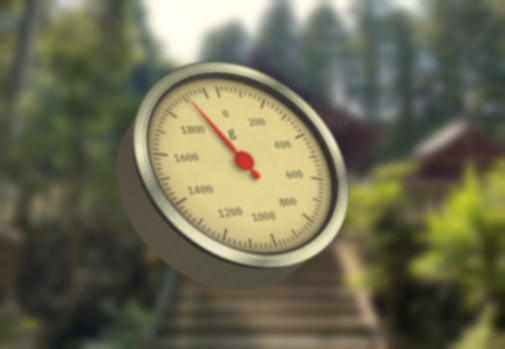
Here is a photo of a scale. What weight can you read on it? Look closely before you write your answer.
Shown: 1900 g
